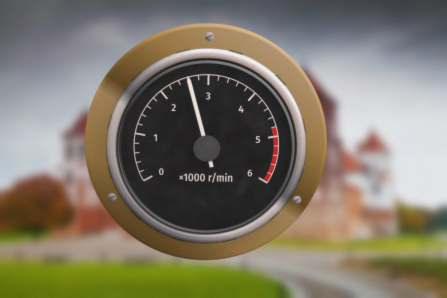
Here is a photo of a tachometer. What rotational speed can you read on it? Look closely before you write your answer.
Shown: 2600 rpm
